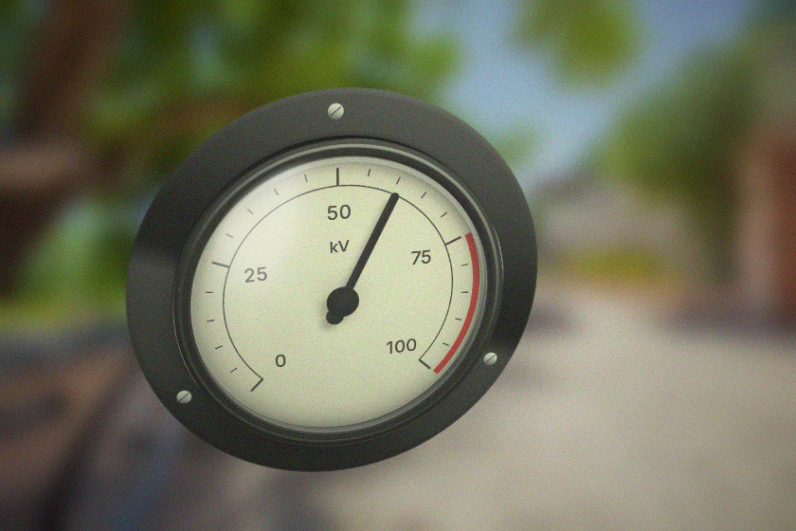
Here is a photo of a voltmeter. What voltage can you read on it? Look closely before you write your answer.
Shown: 60 kV
